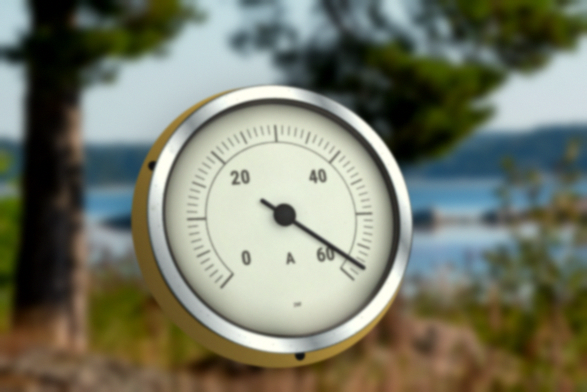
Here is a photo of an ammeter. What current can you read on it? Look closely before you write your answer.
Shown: 58 A
